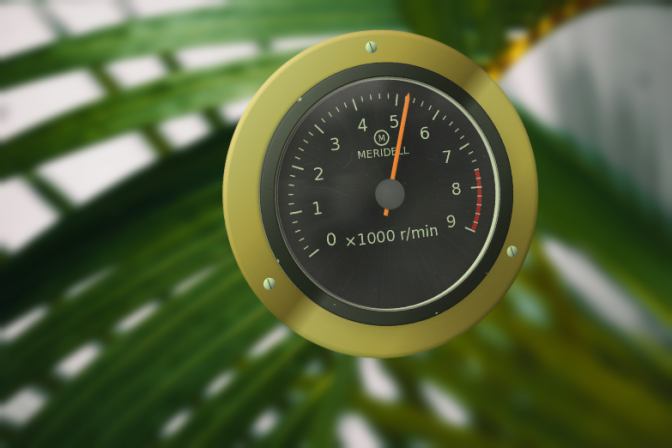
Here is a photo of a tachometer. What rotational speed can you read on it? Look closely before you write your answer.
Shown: 5200 rpm
